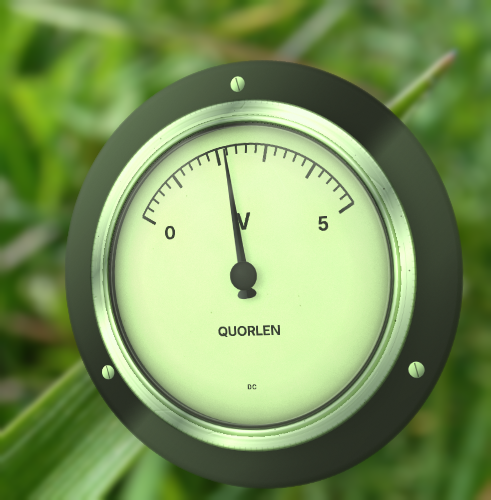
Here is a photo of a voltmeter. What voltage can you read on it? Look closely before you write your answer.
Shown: 2.2 V
